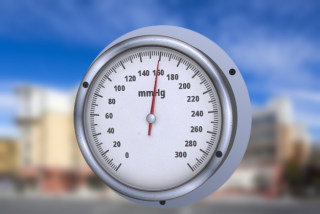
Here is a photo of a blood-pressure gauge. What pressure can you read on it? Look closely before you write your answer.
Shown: 160 mmHg
